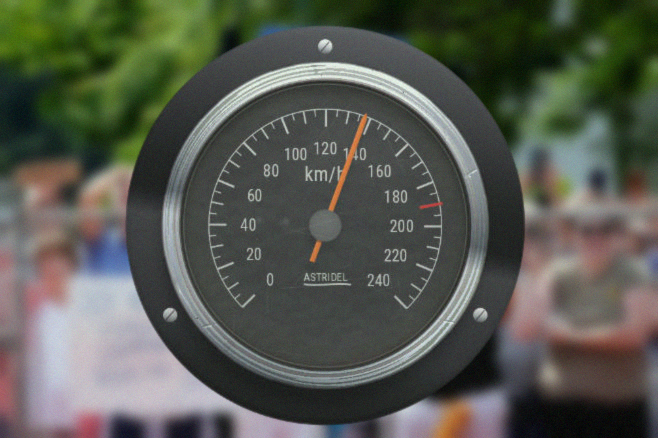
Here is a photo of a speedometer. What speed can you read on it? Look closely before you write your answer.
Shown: 137.5 km/h
